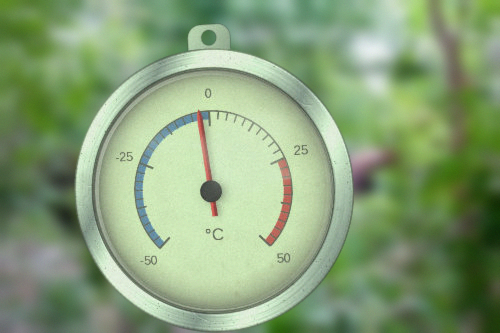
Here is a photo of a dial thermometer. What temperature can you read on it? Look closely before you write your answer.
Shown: -2.5 °C
